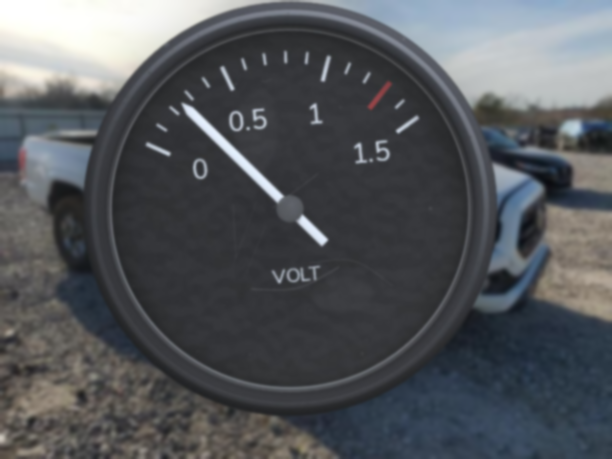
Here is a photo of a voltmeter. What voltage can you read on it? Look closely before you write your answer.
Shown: 0.25 V
